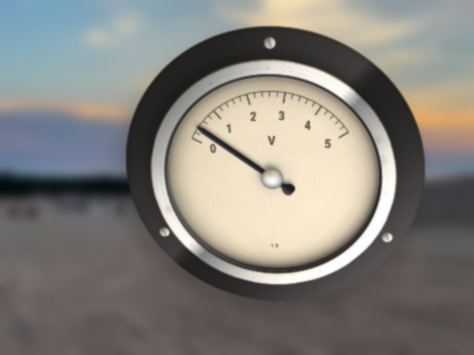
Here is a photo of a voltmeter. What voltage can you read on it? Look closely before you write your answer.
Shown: 0.4 V
